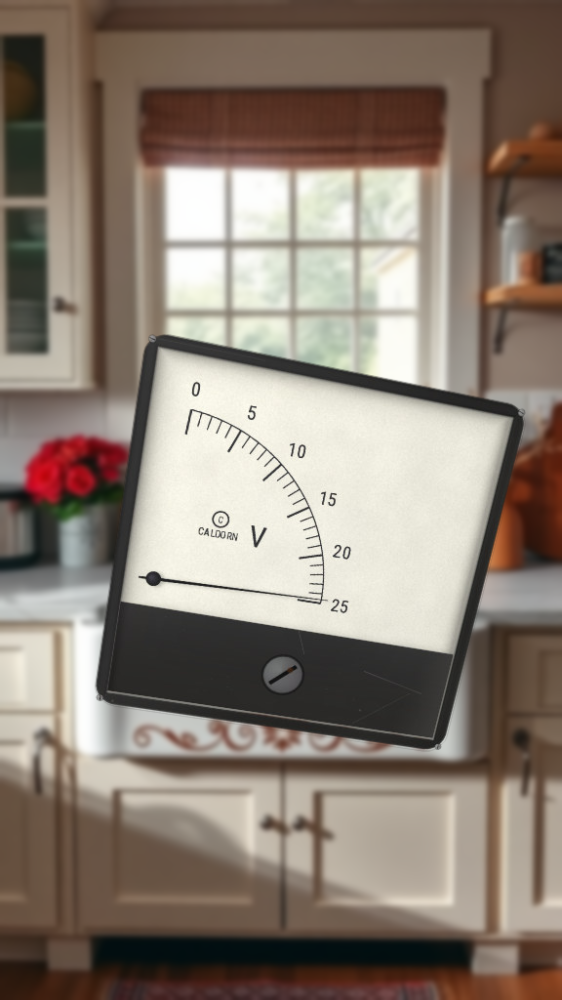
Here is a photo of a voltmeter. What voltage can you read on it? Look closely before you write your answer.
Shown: 24.5 V
